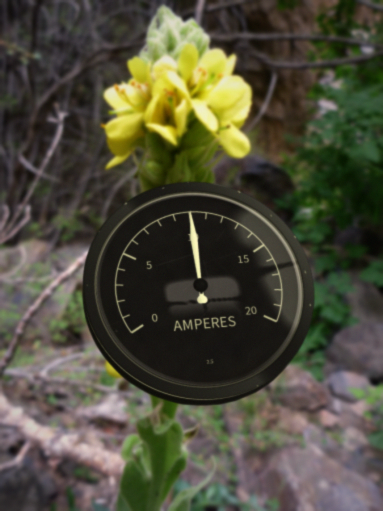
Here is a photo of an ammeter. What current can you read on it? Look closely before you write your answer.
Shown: 10 A
